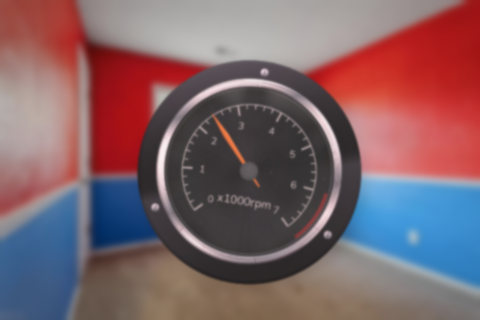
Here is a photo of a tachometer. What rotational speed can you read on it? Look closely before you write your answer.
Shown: 2400 rpm
